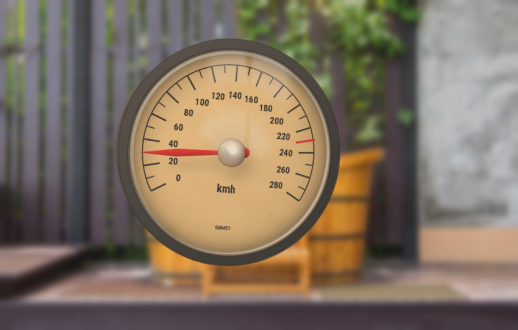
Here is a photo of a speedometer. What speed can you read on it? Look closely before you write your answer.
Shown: 30 km/h
